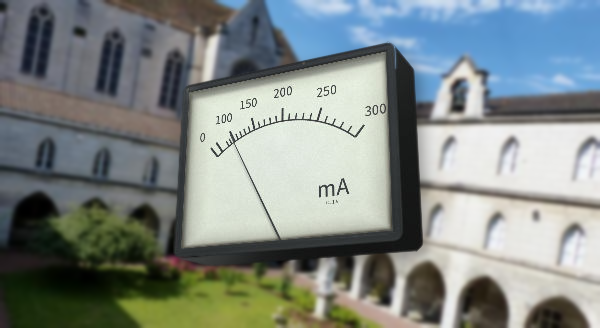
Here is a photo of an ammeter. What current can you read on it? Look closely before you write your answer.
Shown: 100 mA
